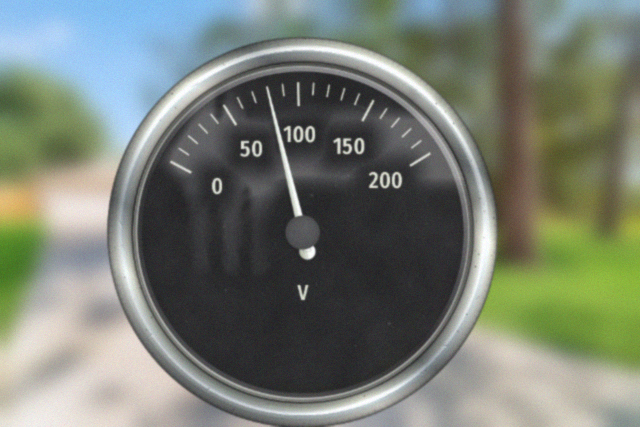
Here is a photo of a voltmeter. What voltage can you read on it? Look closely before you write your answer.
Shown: 80 V
